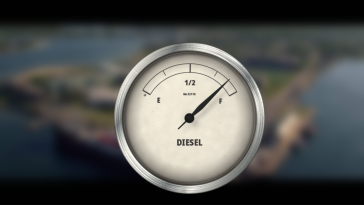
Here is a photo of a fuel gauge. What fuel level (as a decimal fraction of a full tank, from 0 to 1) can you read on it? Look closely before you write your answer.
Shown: 0.875
